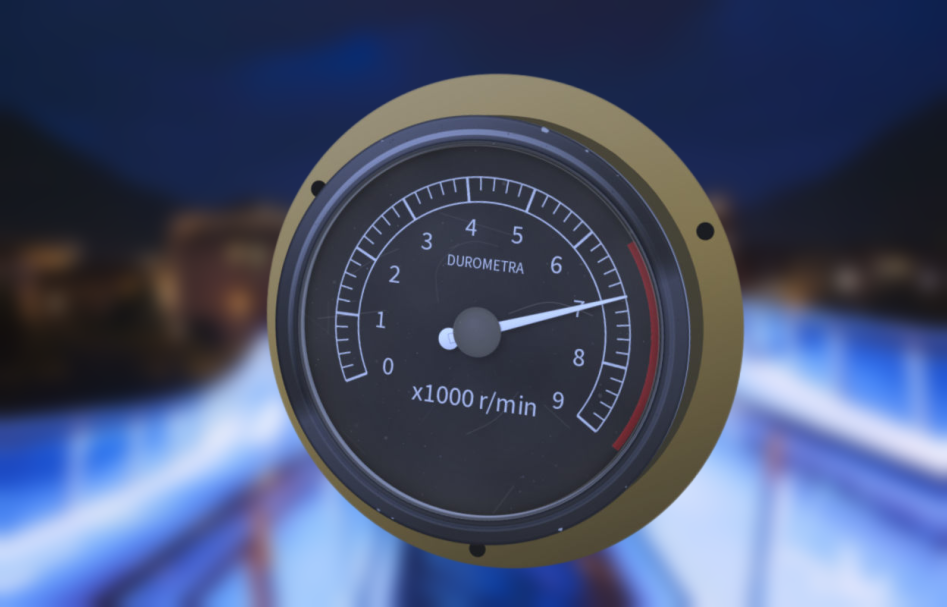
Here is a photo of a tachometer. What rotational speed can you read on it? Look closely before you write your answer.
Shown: 7000 rpm
